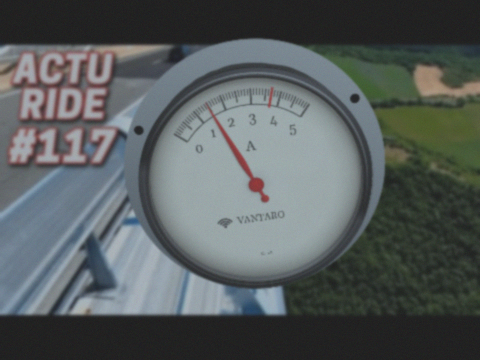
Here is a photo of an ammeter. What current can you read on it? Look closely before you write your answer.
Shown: 1.5 A
